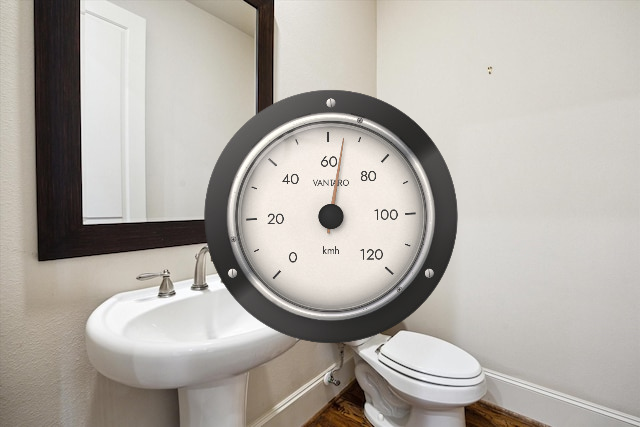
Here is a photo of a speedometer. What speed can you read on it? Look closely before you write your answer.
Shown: 65 km/h
